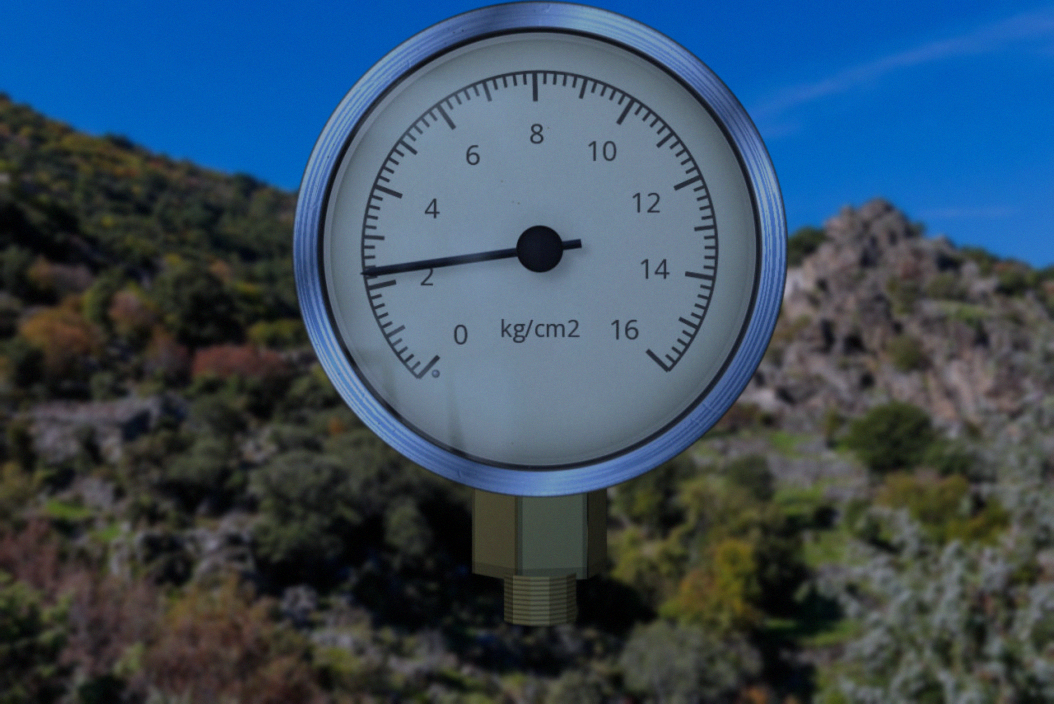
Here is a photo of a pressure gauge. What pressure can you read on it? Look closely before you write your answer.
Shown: 2.3 kg/cm²
